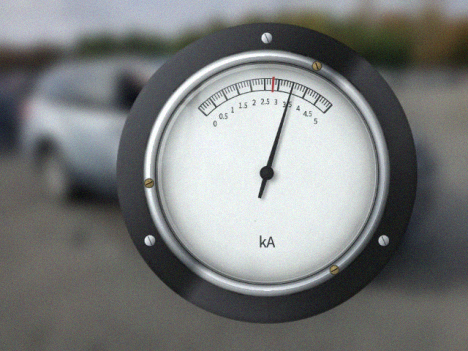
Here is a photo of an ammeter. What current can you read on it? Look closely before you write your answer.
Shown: 3.5 kA
